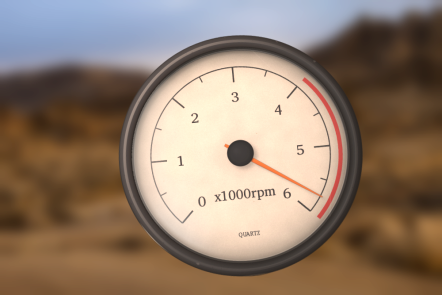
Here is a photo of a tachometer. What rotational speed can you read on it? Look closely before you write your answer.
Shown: 5750 rpm
